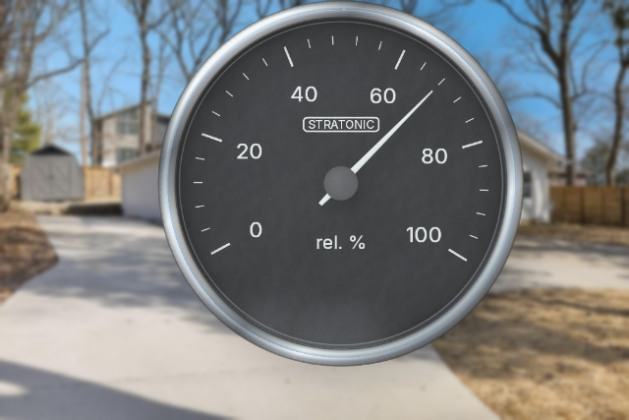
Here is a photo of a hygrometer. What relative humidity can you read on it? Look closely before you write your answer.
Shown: 68 %
